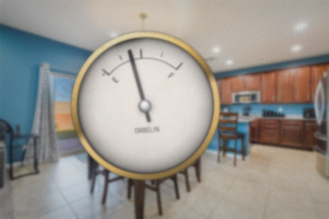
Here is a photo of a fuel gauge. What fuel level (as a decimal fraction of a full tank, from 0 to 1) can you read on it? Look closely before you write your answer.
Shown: 0.375
